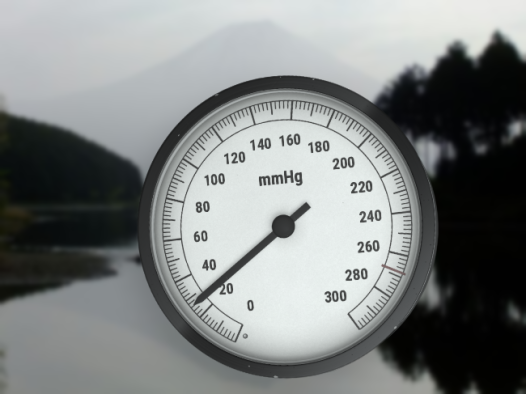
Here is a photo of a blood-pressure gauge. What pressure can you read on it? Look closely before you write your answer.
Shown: 26 mmHg
